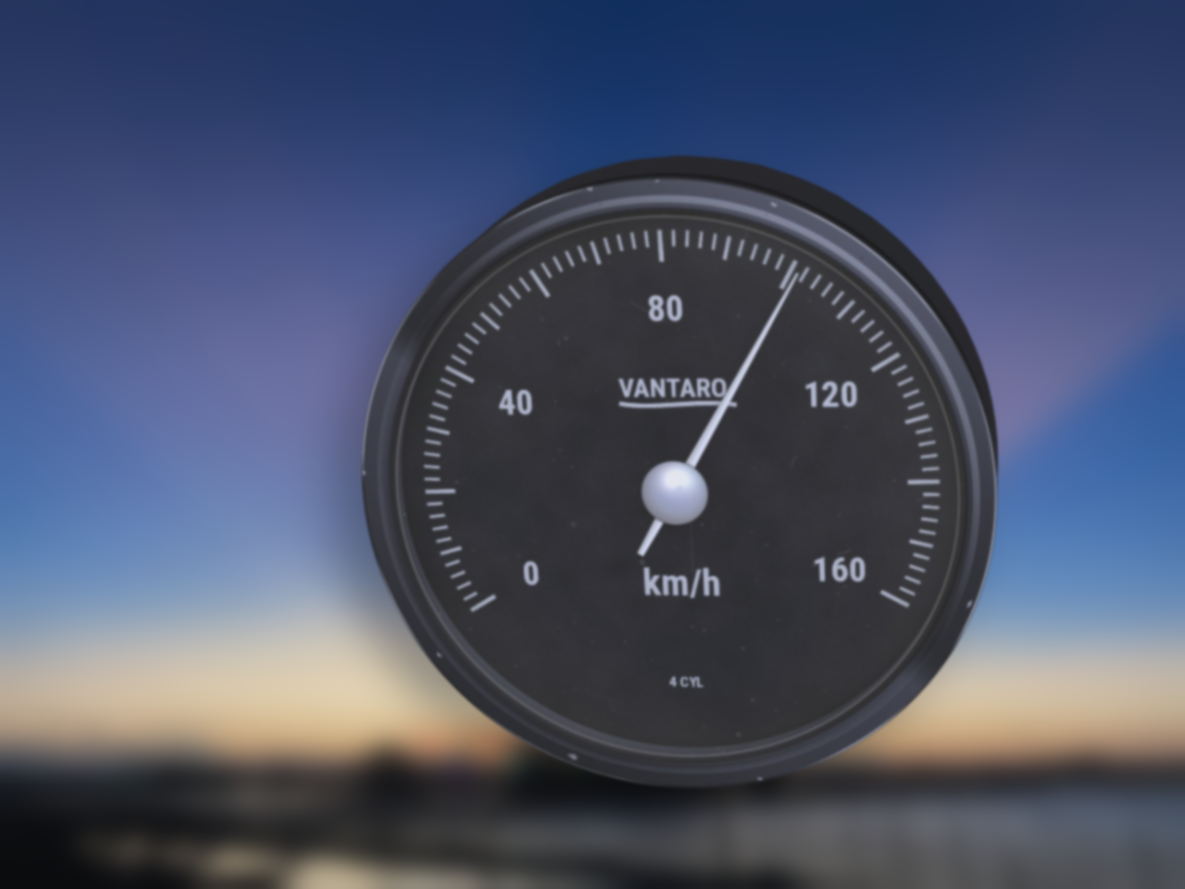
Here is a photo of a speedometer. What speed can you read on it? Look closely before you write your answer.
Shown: 101 km/h
